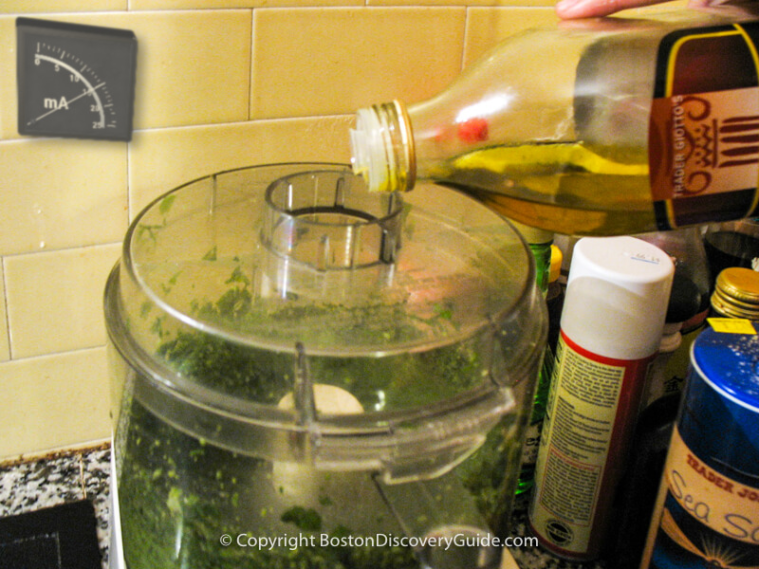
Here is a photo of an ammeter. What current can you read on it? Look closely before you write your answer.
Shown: 15 mA
